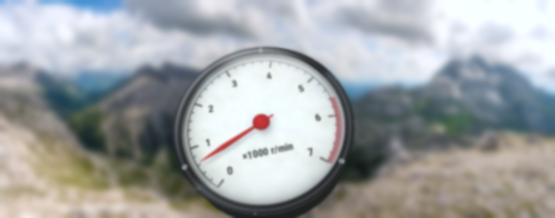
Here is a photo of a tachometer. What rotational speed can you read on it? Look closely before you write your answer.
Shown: 600 rpm
